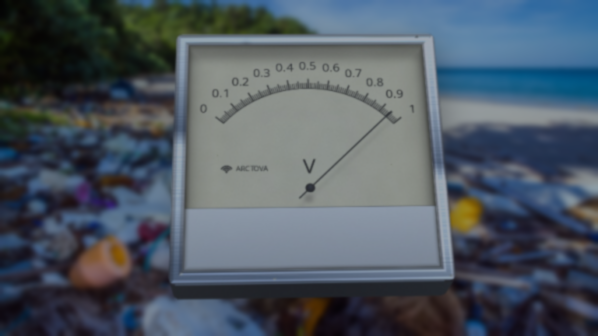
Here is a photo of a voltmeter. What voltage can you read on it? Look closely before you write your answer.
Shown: 0.95 V
